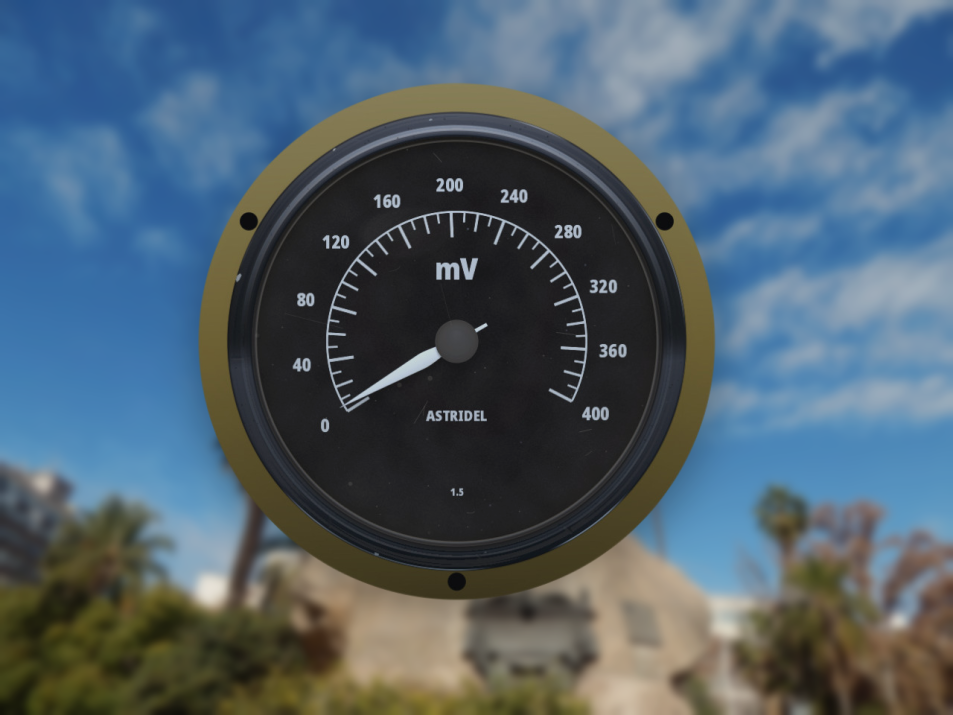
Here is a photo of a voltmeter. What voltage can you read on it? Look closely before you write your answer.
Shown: 5 mV
